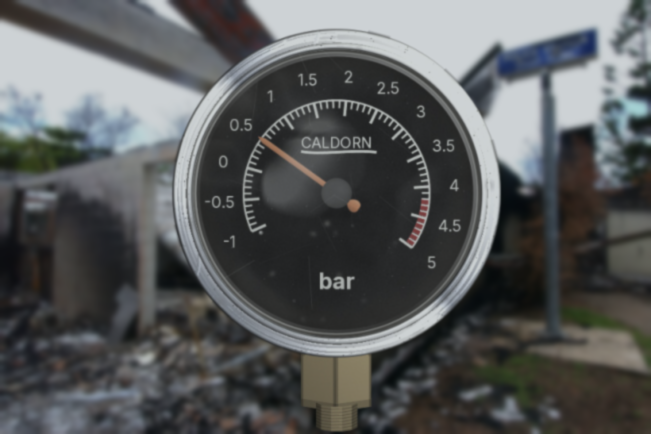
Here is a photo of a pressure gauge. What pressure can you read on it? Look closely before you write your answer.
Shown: 0.5 bar
